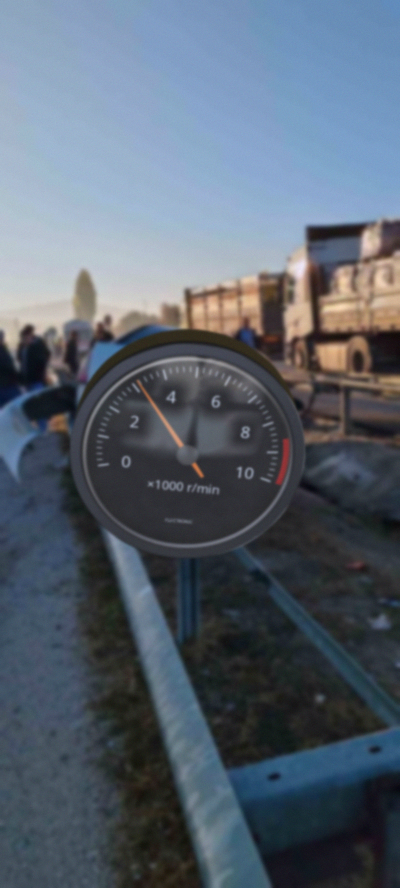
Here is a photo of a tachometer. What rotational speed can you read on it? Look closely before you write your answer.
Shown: 3200 rpm
